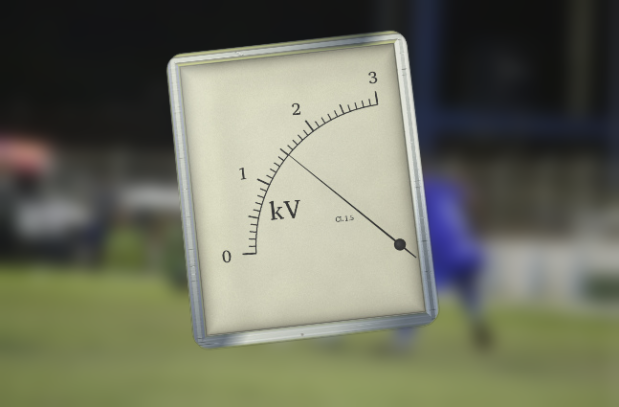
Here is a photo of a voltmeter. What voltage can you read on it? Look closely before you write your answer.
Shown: 1.5 kV
